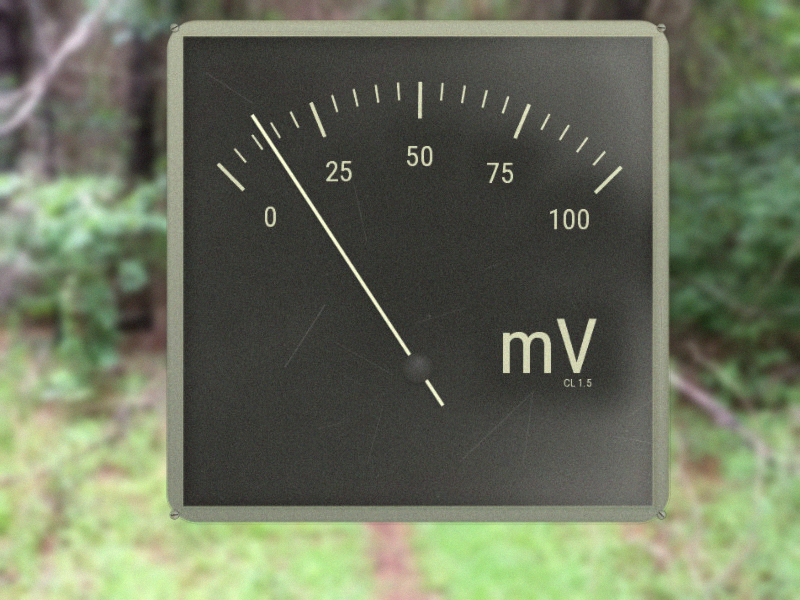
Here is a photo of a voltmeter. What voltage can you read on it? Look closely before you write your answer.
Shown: 12.5 mV
